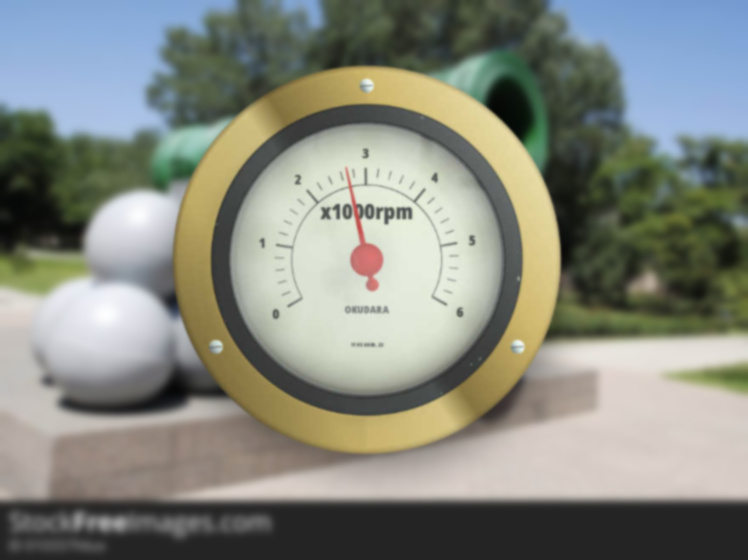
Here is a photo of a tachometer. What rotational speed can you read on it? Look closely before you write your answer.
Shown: 2700 rpm
